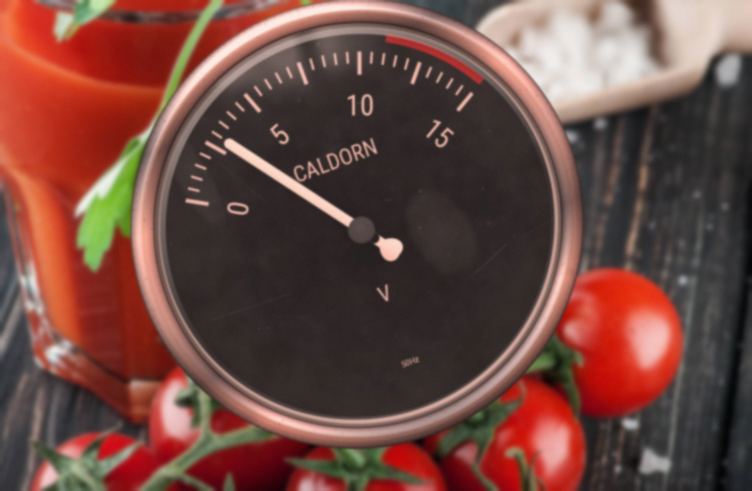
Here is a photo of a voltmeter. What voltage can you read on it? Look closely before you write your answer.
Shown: 3 V
